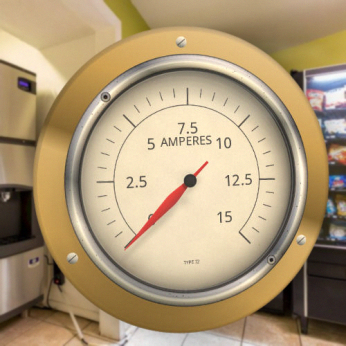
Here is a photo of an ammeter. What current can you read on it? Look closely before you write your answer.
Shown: 0 A
